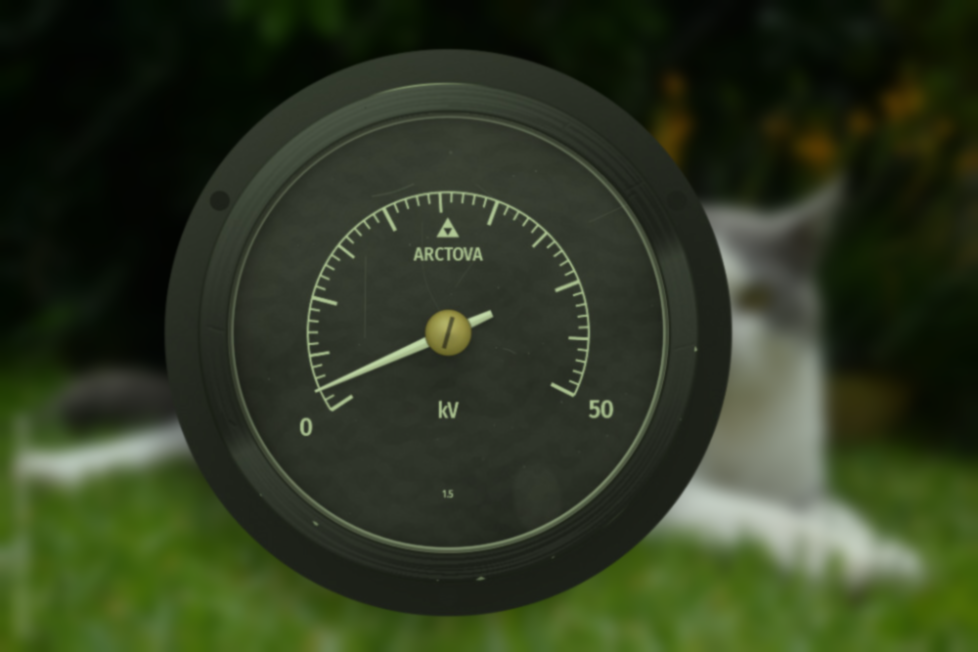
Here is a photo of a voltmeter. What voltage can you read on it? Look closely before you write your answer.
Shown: 2 kV
